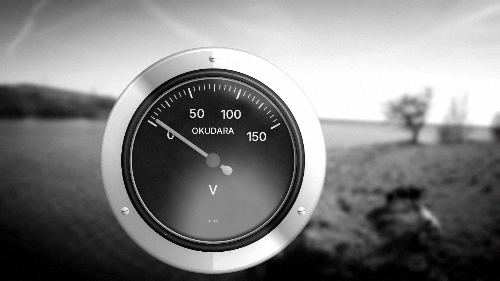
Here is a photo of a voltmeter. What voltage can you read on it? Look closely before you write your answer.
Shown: 5 V
